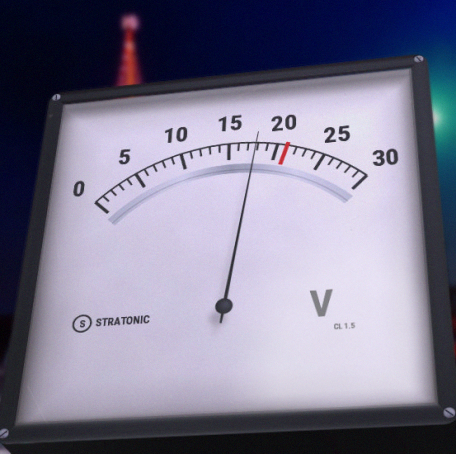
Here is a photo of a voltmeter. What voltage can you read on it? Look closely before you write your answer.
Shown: 18 V
